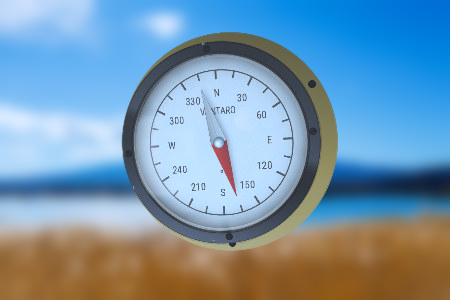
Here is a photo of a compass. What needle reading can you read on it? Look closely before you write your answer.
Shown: 165 °
